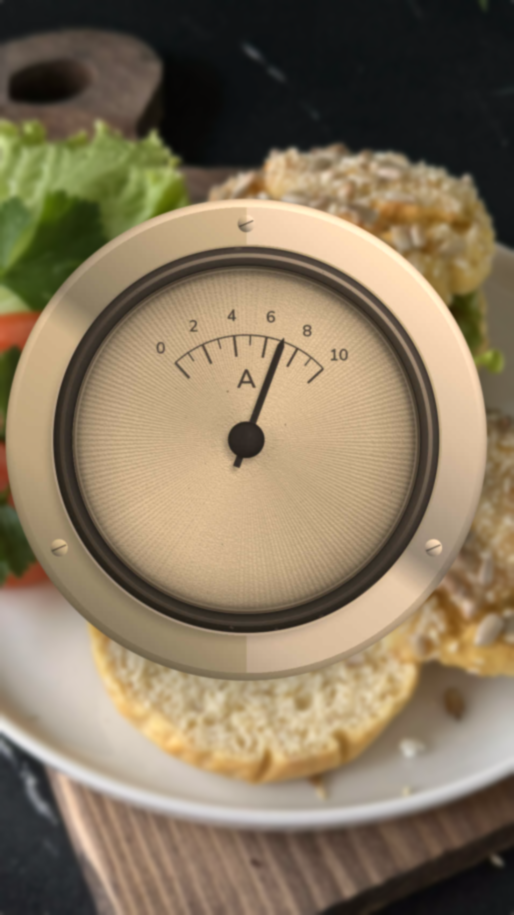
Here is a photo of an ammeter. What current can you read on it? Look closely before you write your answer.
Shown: 7 A
